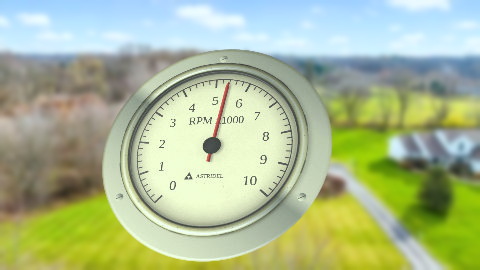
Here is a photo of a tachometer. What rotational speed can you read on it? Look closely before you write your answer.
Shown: 5400 rpm
